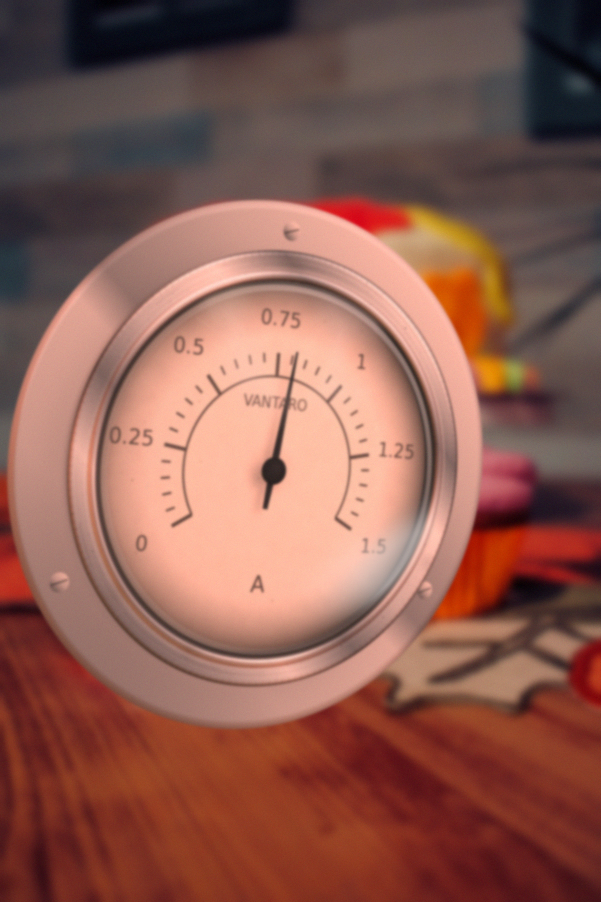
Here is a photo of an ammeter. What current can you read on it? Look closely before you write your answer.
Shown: 0.8 A
